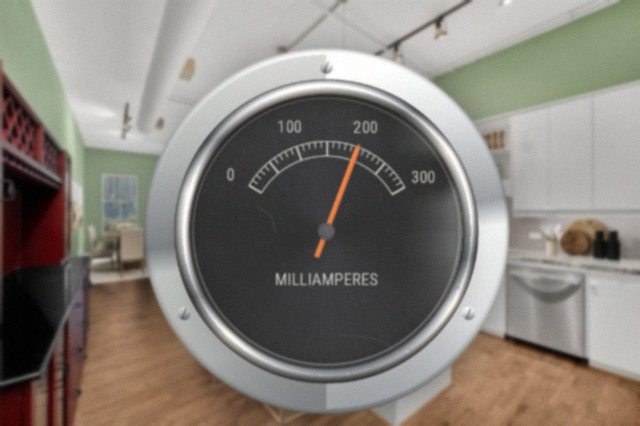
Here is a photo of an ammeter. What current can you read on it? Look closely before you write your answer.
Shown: 200 mA
